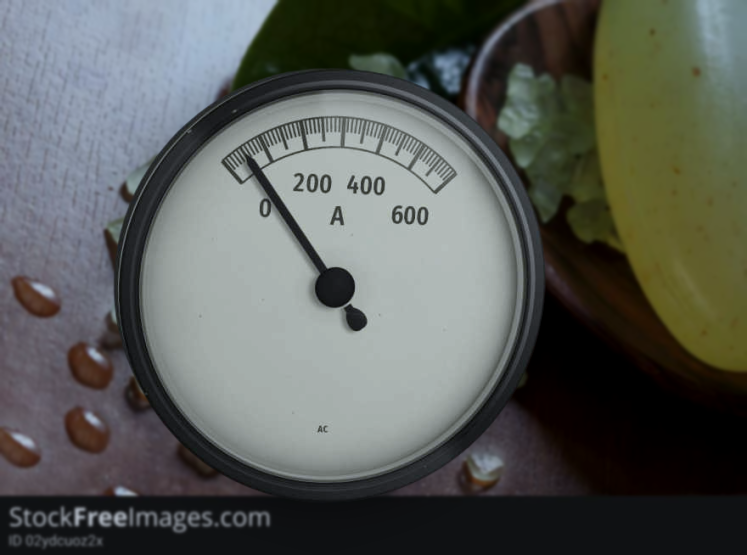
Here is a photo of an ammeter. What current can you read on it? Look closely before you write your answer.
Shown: 50 A
